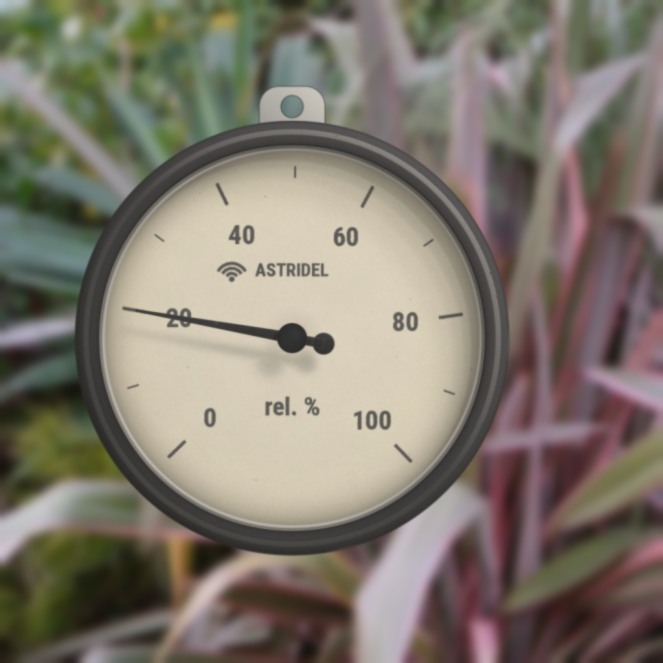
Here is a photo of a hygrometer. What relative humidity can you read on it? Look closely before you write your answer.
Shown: 20 %
